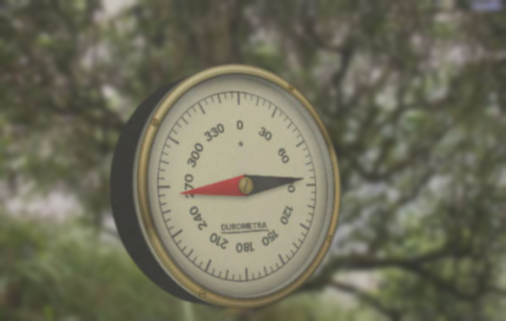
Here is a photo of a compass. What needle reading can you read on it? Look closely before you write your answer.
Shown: 265 °
